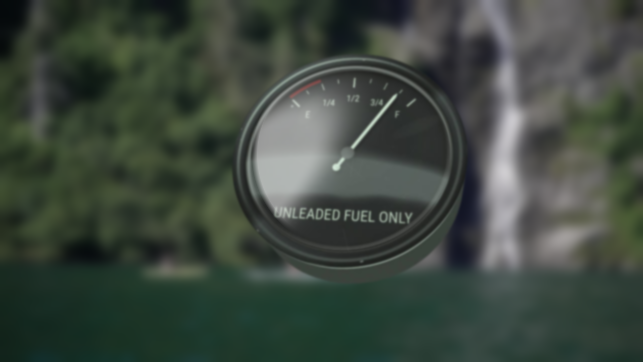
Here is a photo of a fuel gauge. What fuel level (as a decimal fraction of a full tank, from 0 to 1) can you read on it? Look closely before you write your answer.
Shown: 0.875
